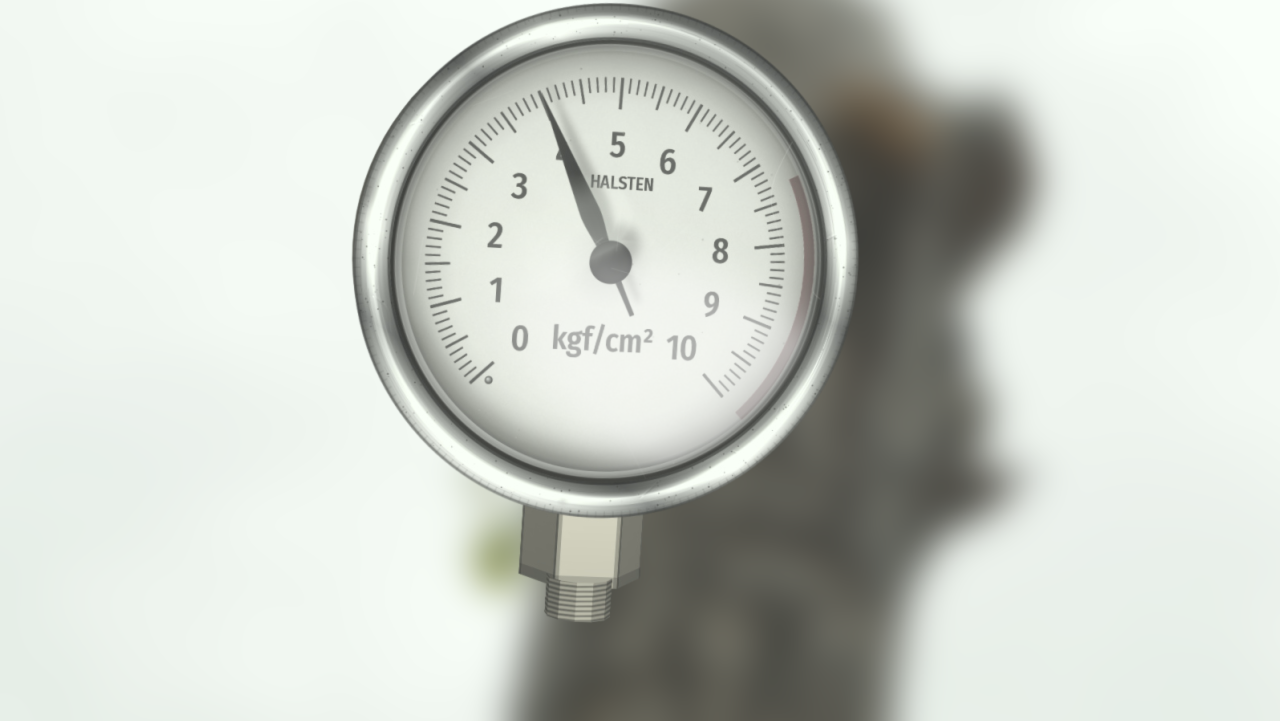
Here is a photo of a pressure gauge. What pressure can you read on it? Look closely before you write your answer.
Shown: 4 kg/cm²
